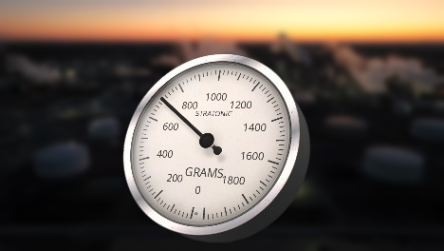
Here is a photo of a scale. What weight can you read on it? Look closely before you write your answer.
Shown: 700 g
